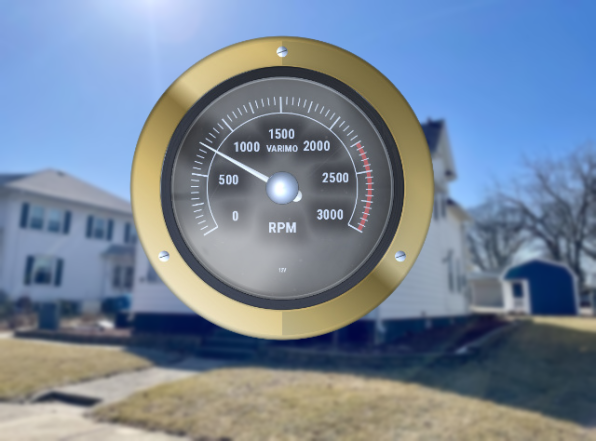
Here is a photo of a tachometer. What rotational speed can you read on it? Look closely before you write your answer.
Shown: 750 rpm
